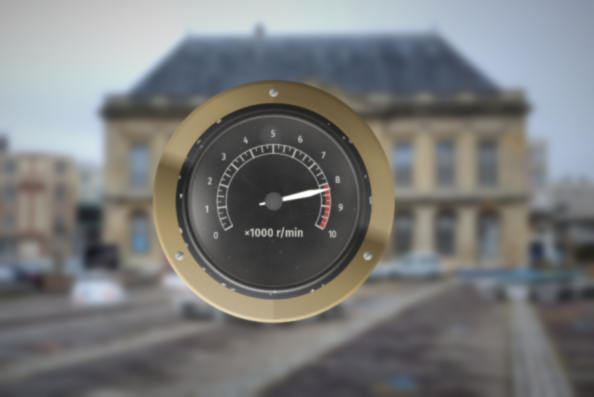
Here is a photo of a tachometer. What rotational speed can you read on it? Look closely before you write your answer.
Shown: 8250 rpm
